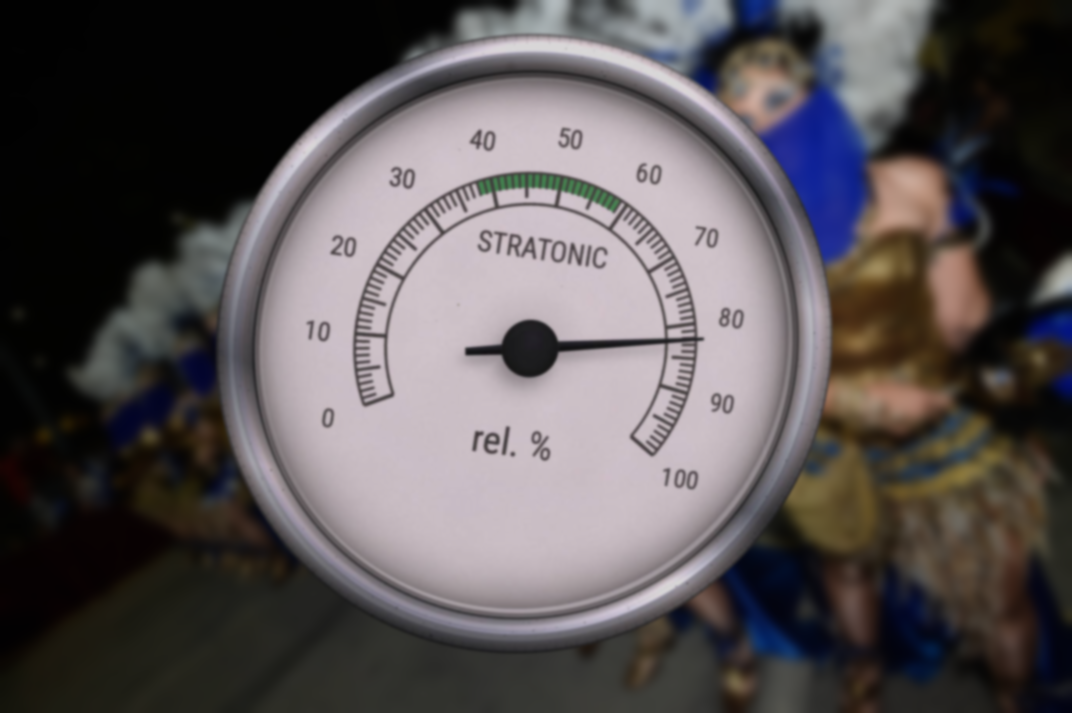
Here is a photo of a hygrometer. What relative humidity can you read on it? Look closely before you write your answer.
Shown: 82 %
